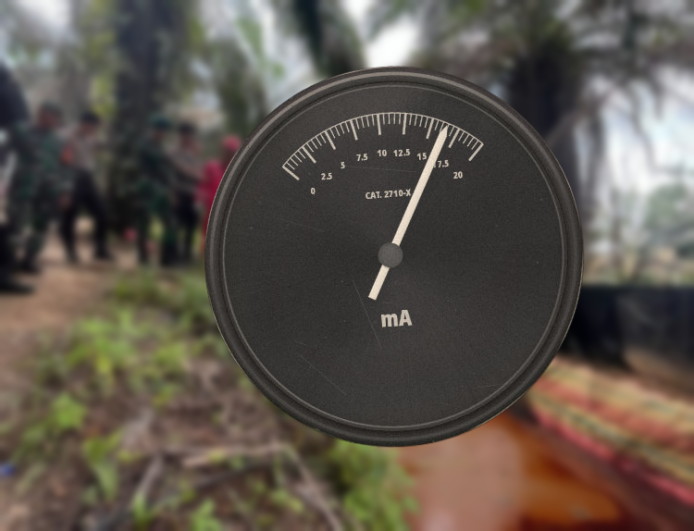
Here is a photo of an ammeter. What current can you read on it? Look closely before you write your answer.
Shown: 16.5 mA
